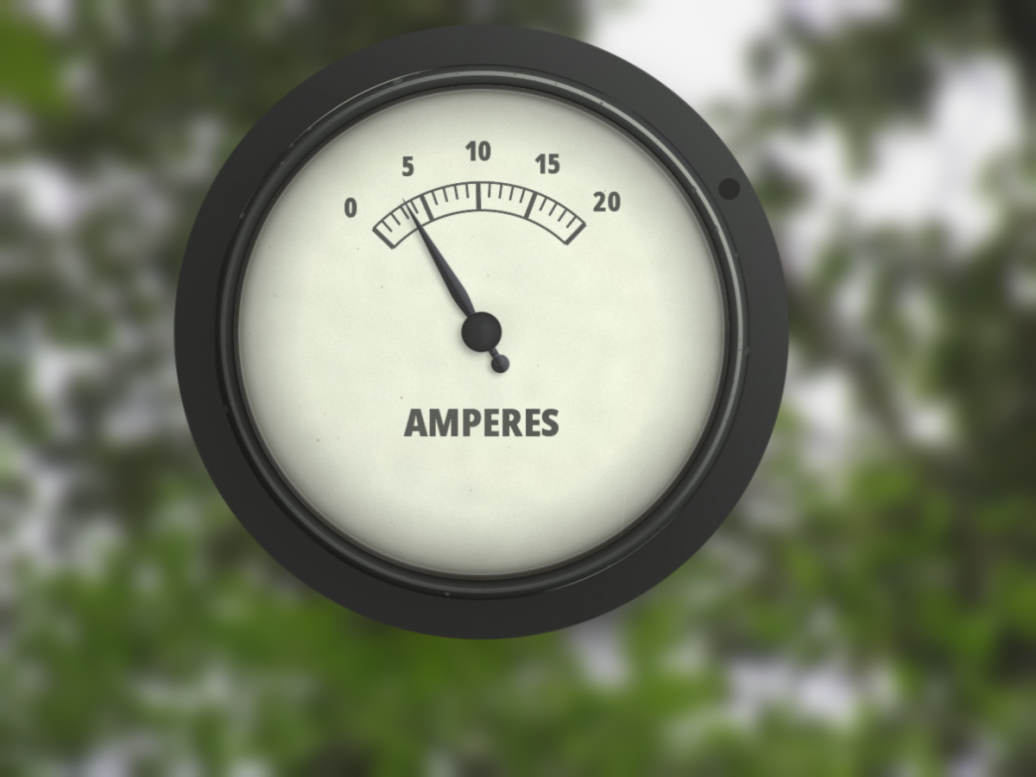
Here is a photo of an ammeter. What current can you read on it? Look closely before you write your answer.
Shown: 3.5 A
